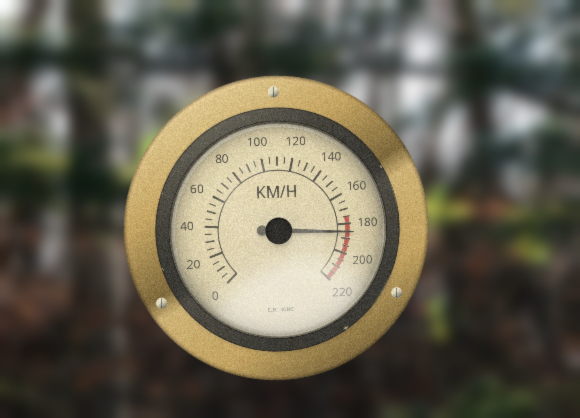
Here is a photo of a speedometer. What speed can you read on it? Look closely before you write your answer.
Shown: 185 km/h
